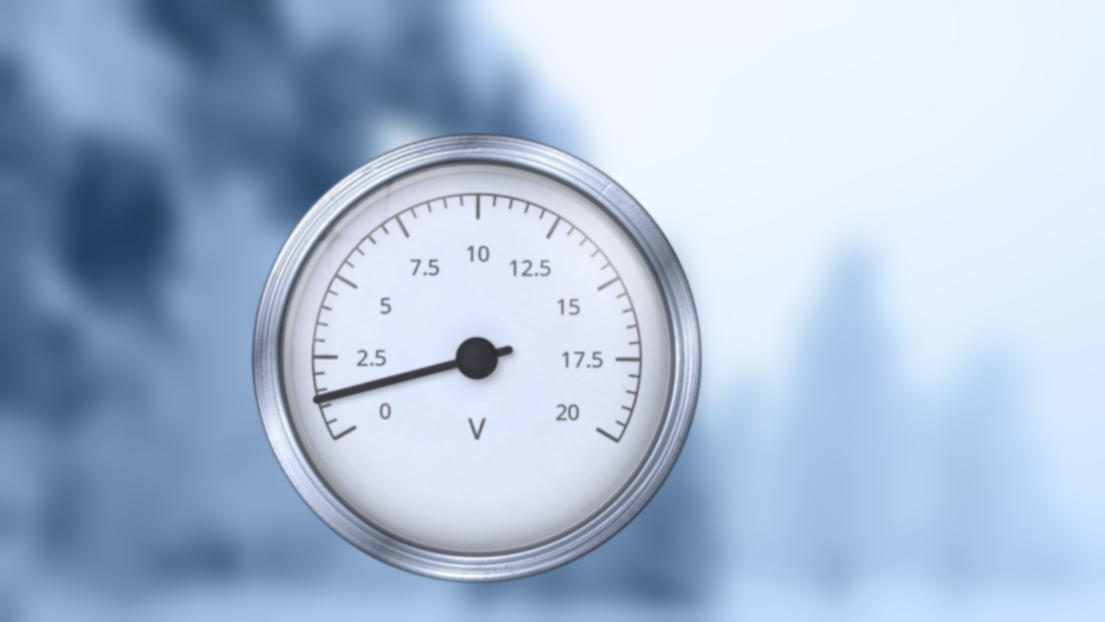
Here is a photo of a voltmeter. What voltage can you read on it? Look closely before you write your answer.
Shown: 1.25 V
